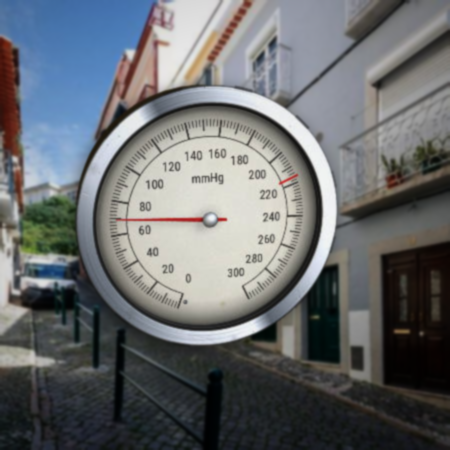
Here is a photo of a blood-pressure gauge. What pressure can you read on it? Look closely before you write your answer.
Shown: 70 mmHg
